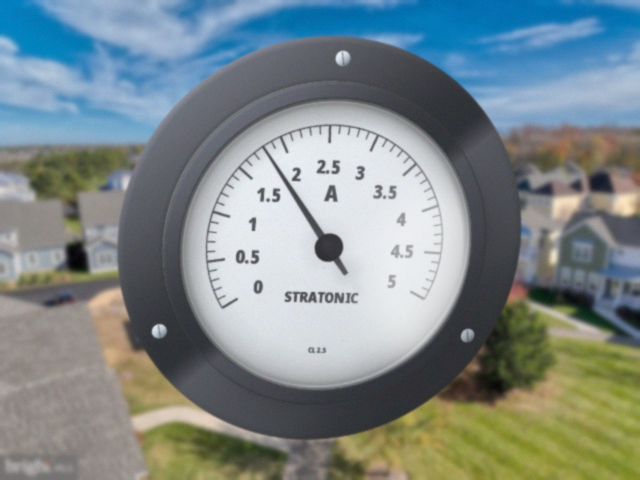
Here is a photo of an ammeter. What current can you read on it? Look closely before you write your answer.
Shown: 1.8 A
